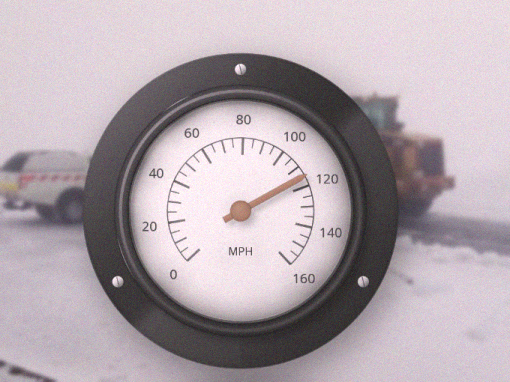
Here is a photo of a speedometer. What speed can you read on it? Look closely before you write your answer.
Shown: 115 mph
